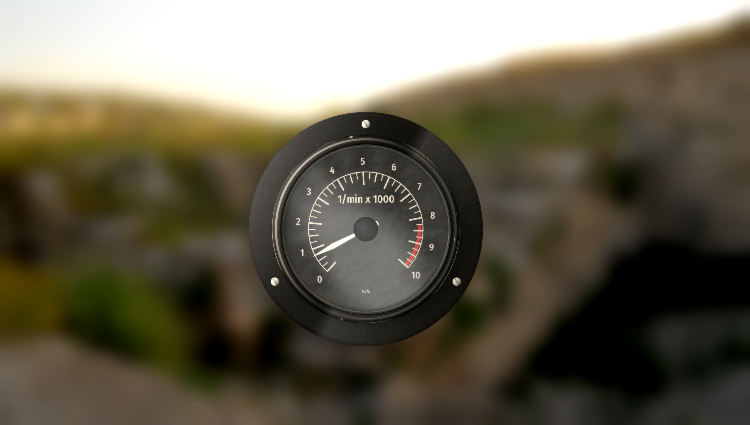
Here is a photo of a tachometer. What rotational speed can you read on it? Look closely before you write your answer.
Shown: 750 rpm
